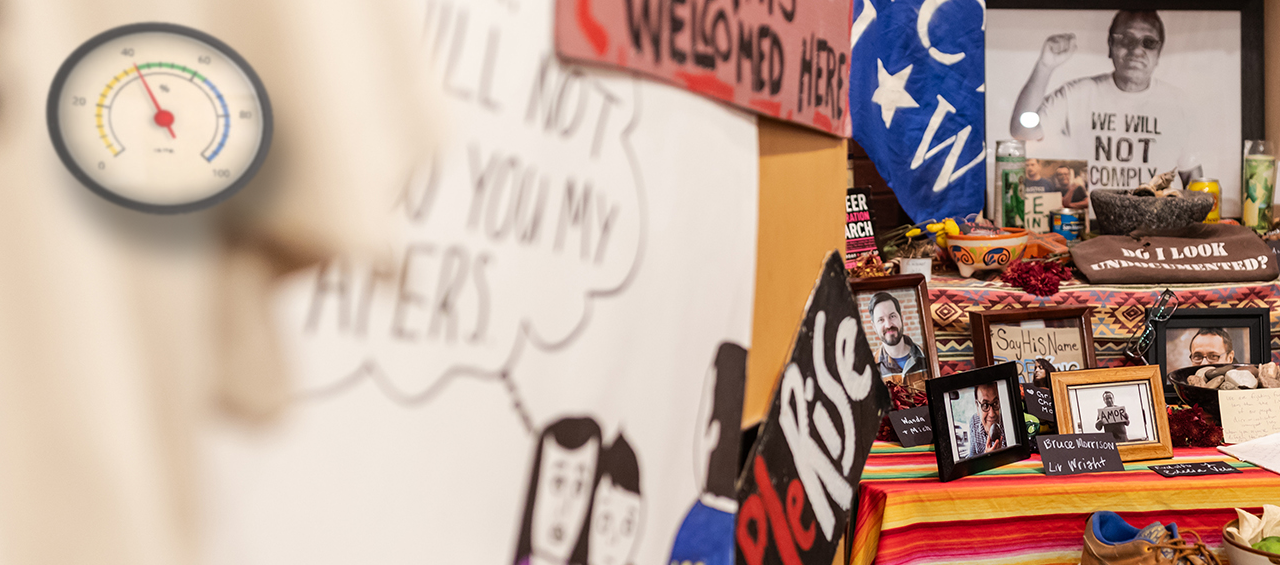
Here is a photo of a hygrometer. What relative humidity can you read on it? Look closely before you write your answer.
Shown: 40 %
